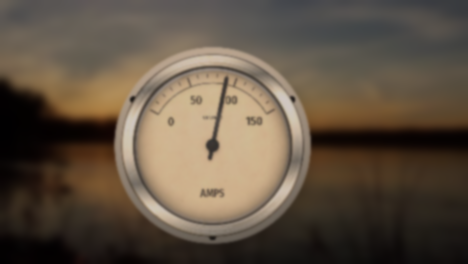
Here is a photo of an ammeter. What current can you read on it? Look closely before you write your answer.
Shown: 90 A
